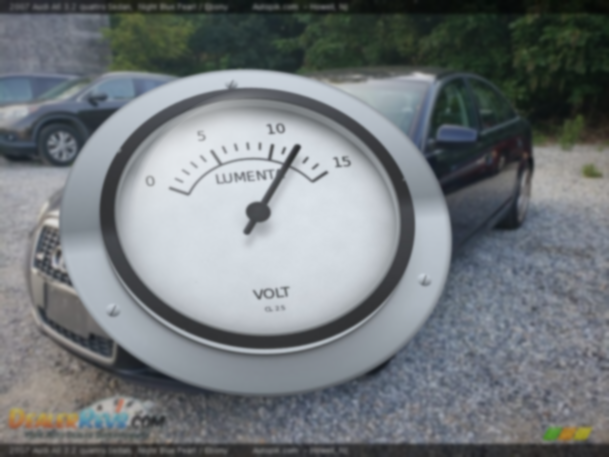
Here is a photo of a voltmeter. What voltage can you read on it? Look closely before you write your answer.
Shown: 12 V
